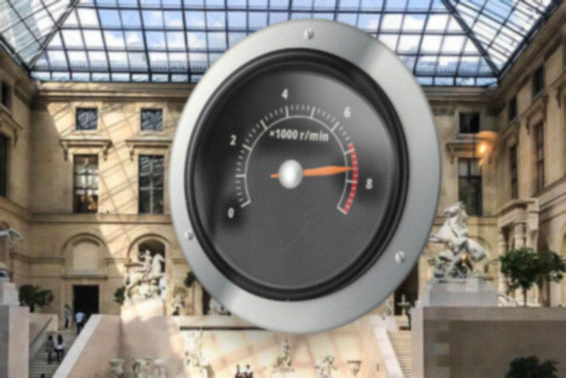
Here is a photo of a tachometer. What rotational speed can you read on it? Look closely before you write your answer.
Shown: 7600 rpm
